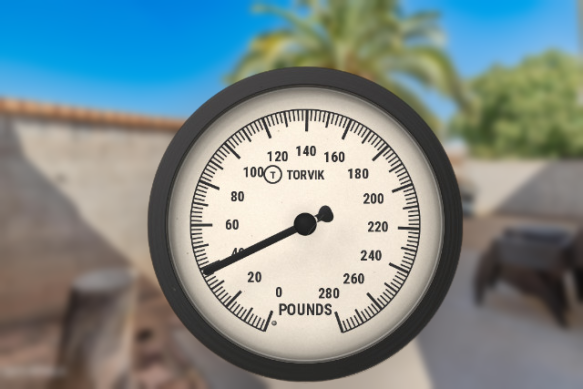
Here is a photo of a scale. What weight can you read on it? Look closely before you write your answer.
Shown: 38 lb
